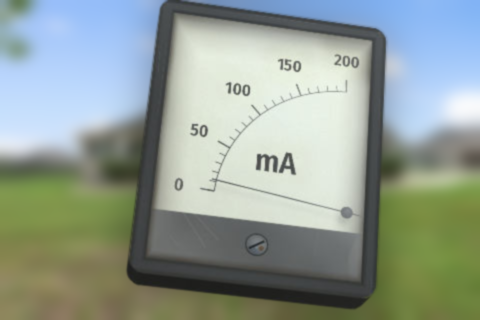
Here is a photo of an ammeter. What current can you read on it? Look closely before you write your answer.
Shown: 10 mA
